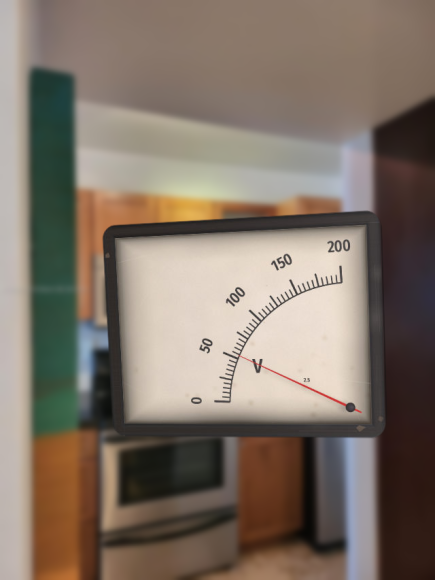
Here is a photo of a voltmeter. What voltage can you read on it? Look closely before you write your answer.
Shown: 55 V
